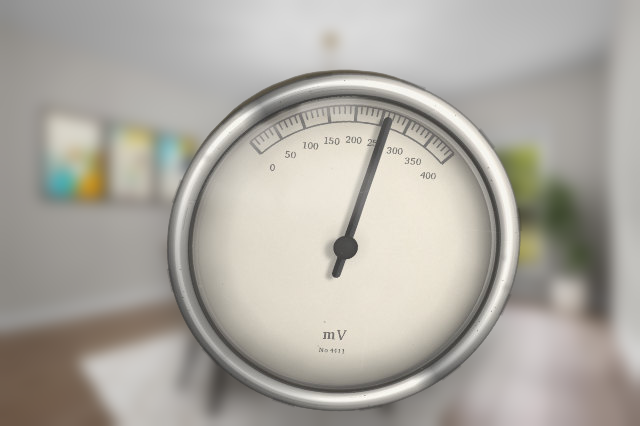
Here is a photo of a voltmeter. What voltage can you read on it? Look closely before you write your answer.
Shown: 260 mV
